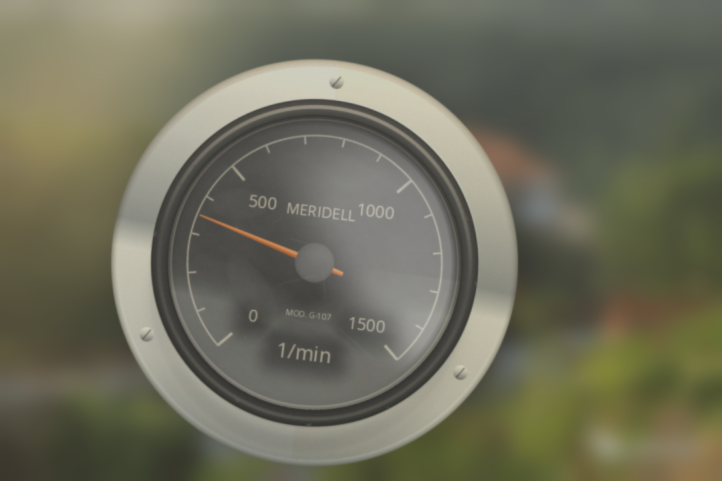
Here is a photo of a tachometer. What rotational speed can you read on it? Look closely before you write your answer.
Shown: 350 rpm
